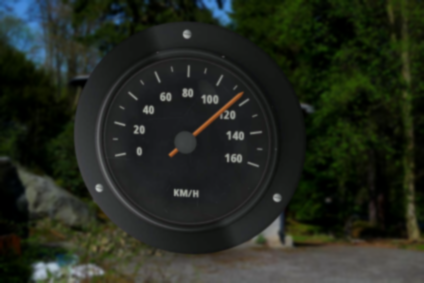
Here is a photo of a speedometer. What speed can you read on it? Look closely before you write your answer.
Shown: 115 km/h
